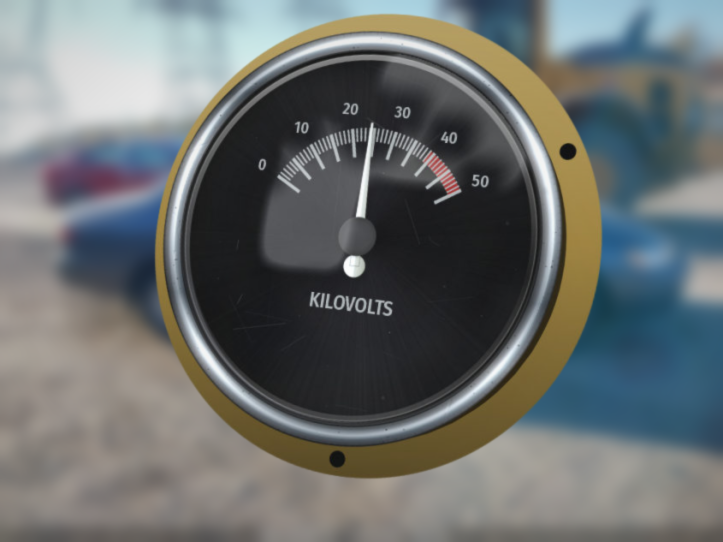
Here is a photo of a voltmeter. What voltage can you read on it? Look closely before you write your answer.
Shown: 25 kV
